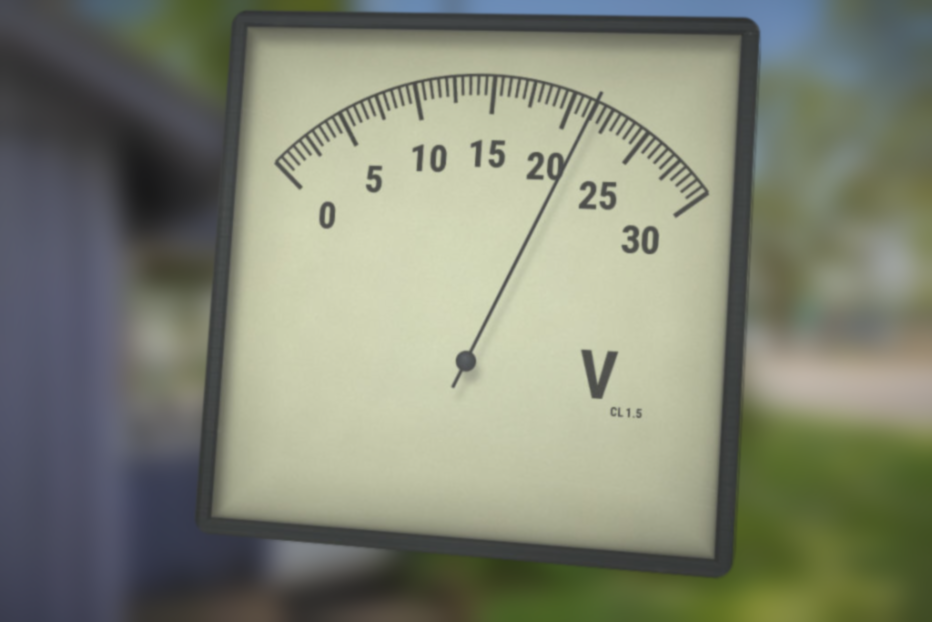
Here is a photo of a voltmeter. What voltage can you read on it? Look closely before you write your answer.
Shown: 21.5 V
